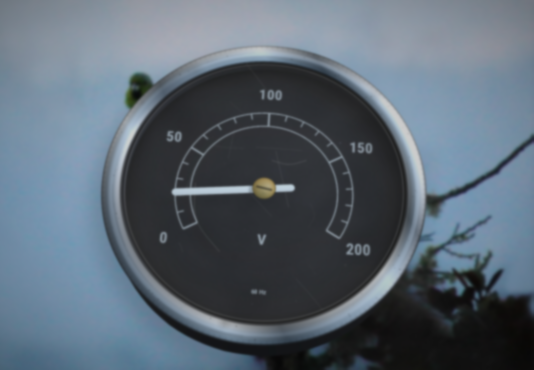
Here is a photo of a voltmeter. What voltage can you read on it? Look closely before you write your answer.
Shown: 20 V
